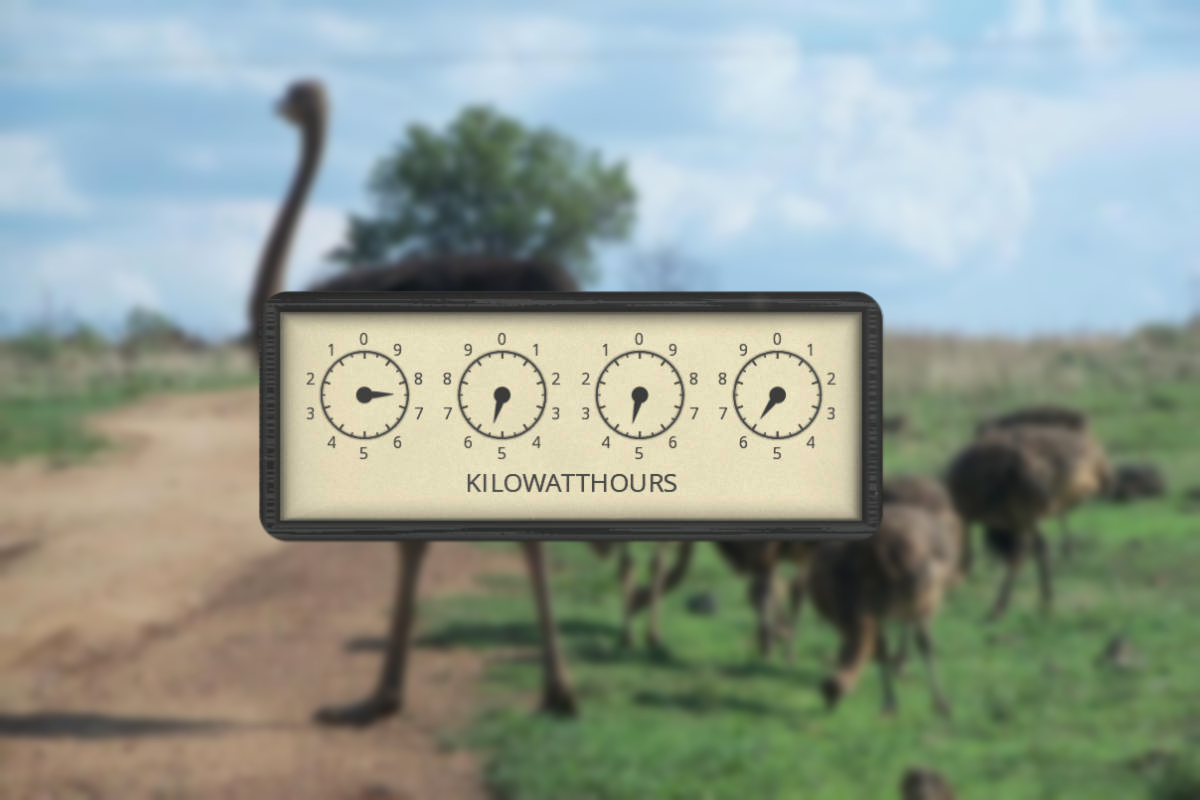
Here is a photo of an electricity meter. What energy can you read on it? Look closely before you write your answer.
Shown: 7546 kWh
